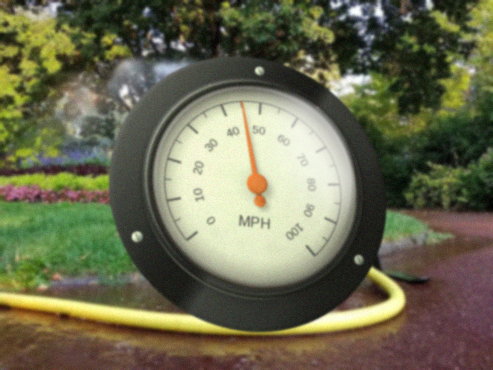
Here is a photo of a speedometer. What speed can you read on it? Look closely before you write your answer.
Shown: 45 mph
